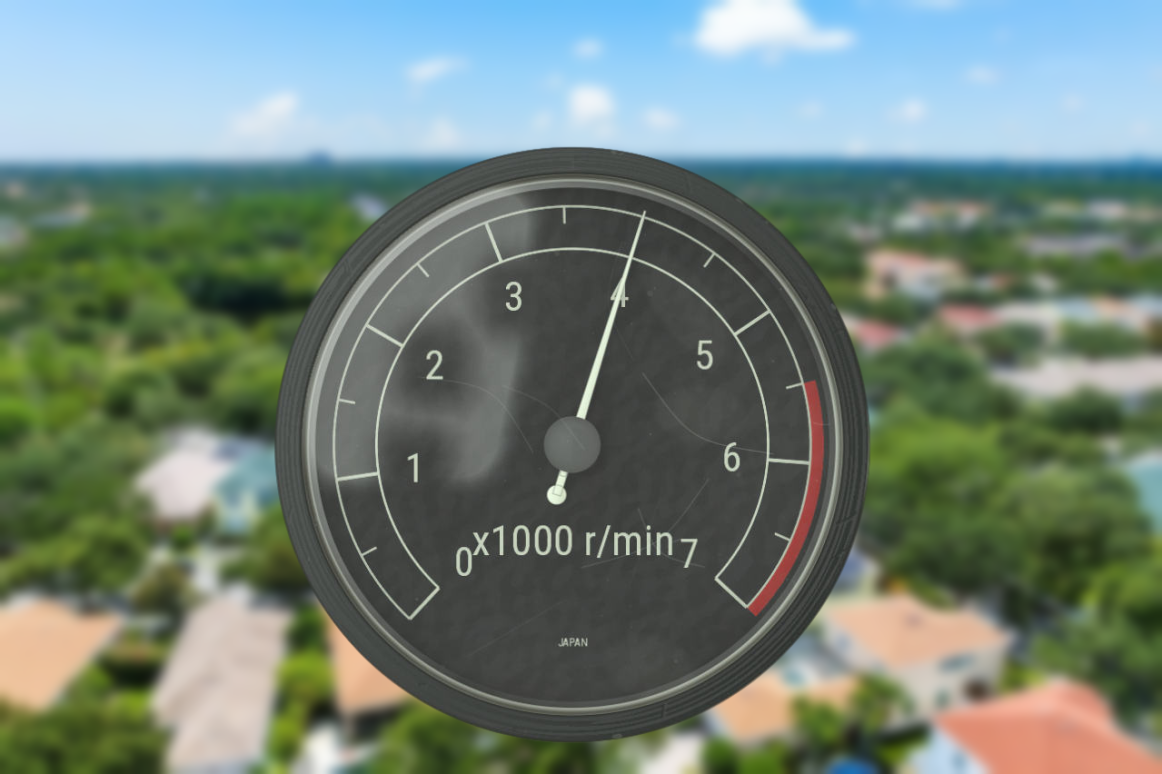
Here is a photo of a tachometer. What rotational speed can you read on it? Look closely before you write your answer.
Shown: 4000 rpm
